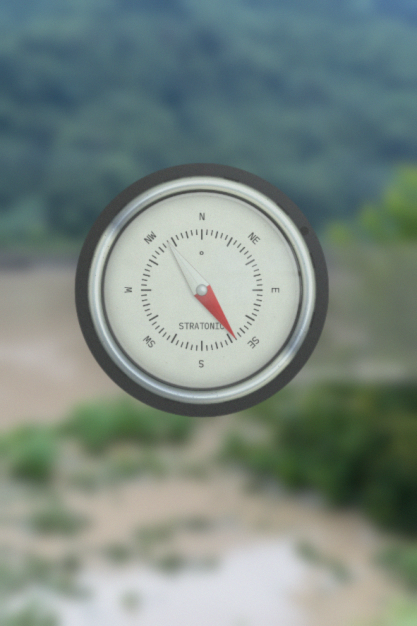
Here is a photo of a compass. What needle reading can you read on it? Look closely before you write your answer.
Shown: 145 °
